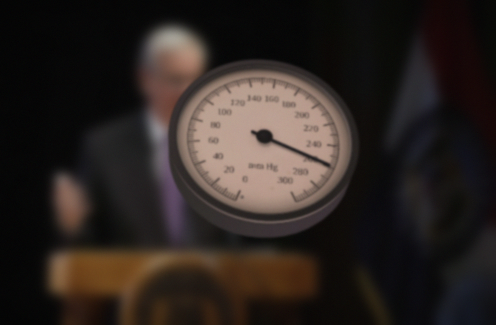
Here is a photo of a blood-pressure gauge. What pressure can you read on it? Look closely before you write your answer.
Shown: 260 mmHg
